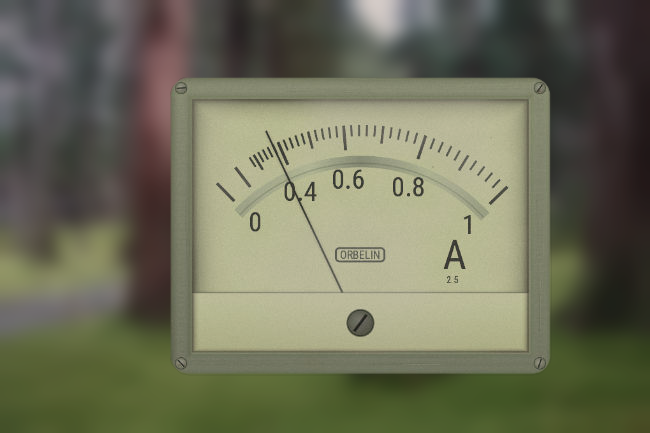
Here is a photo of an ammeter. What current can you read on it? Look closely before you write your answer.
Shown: 0.38 A
